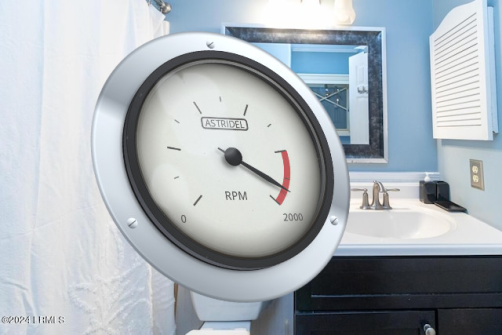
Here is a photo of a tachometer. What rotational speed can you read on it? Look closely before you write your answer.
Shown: 1900 rpm
